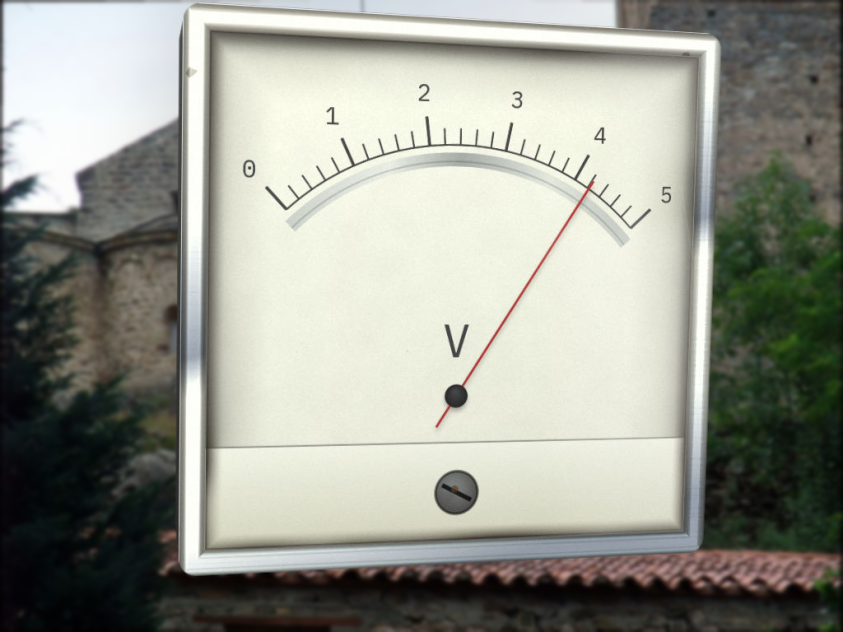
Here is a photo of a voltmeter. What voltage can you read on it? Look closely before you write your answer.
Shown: 4.2 V
